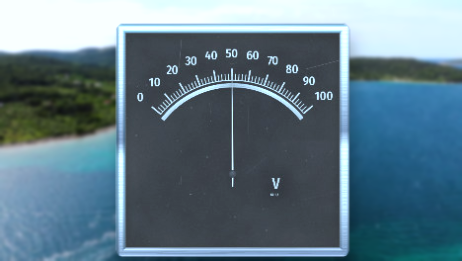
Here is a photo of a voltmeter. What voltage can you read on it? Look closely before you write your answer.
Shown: 50 V
